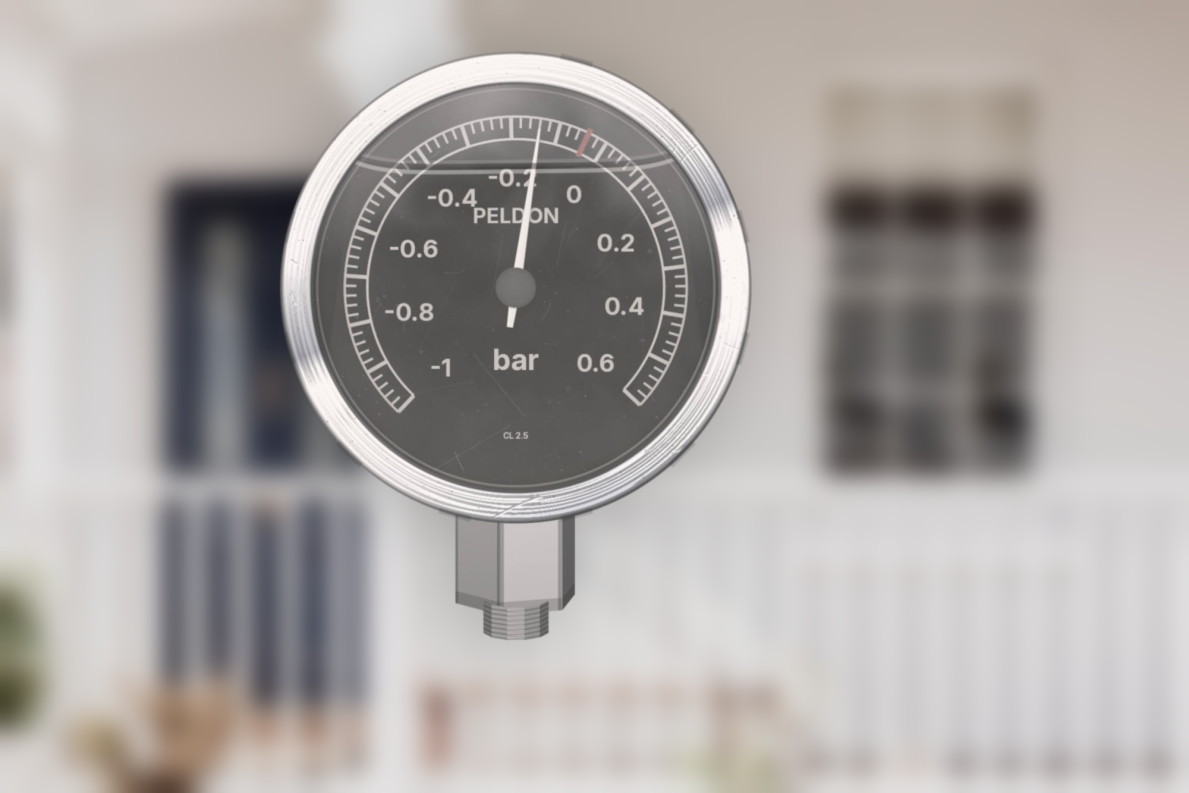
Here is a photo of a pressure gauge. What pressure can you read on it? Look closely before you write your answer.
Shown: -0.14 bar
